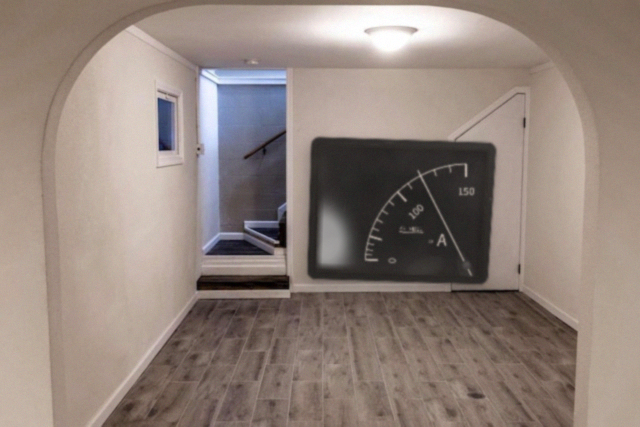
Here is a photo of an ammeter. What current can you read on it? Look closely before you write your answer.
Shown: 120 A
